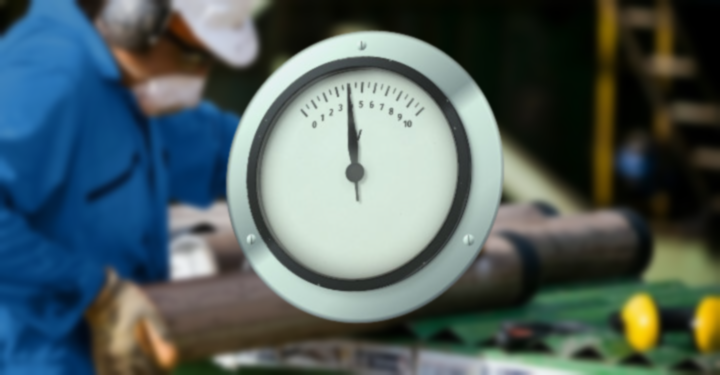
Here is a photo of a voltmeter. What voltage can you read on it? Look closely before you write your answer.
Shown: 4 V
